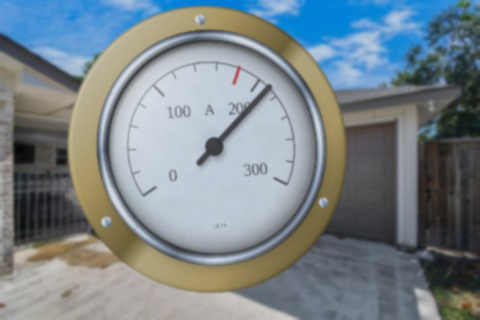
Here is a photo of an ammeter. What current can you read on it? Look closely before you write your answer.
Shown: 210 A
